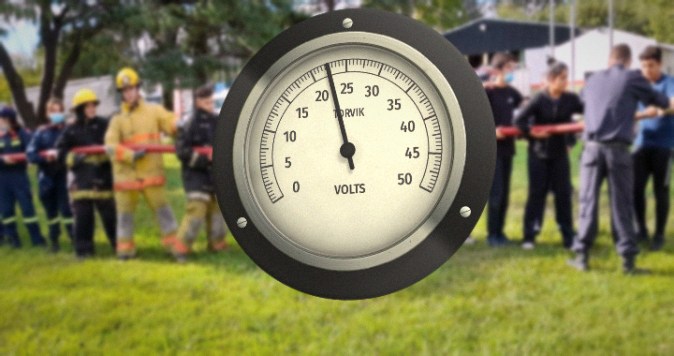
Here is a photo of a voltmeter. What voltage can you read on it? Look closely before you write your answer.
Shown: 22.5 V
